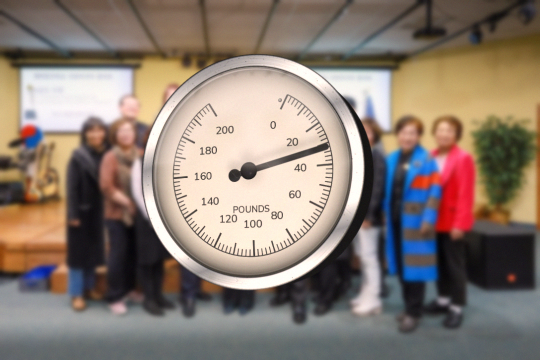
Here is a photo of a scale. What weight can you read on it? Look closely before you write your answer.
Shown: 32 lb
